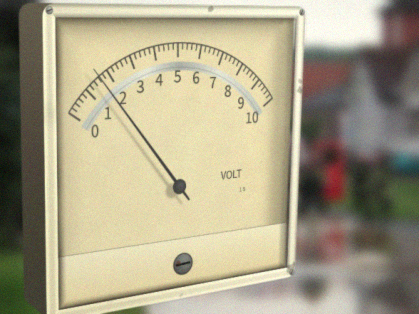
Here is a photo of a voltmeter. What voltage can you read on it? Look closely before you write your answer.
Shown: 1.6 V
